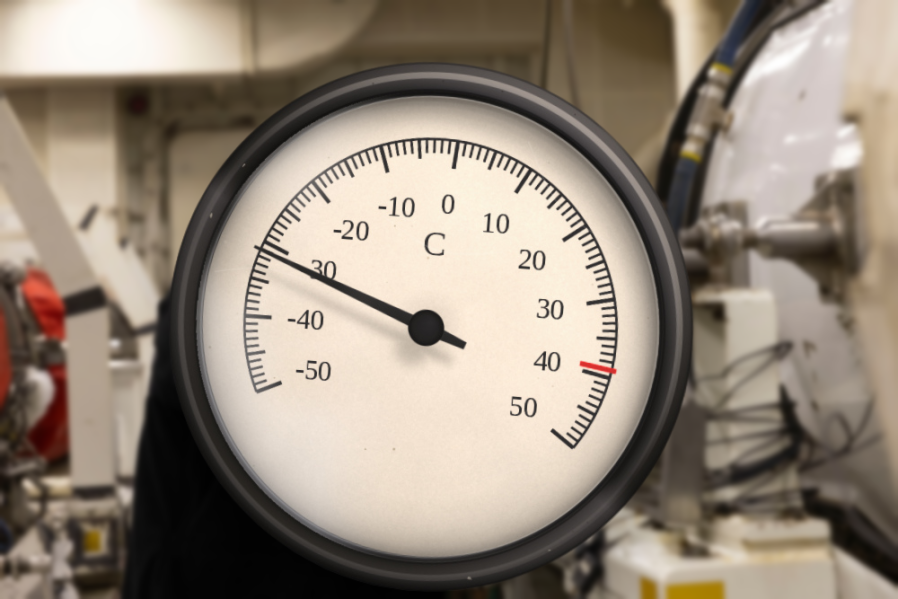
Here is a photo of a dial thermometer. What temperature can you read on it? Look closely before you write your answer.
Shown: -31 °C
